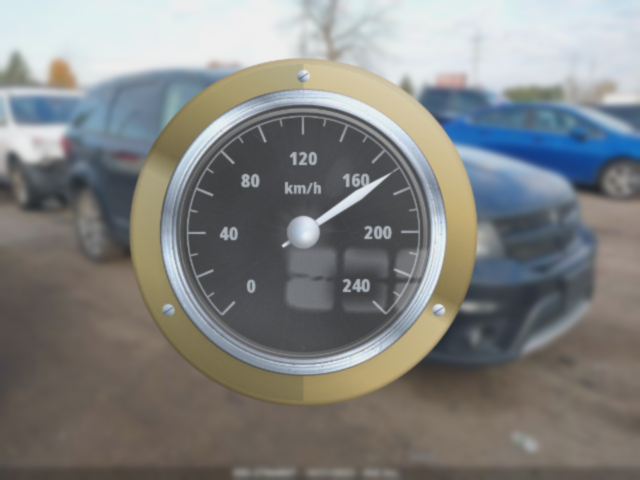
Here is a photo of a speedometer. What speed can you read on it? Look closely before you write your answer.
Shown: 170 km/h
